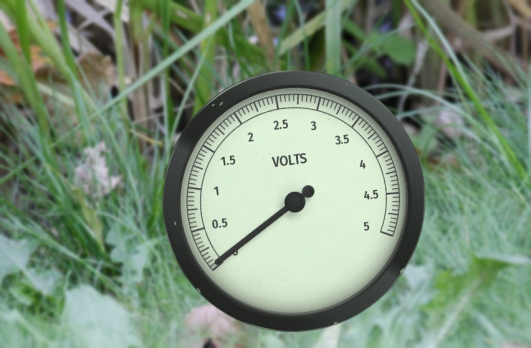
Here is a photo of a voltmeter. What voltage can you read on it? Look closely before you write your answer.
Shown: 0.05 V
